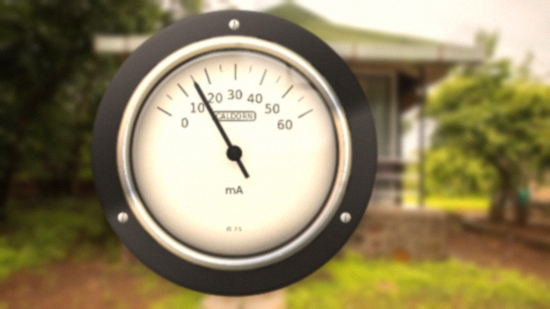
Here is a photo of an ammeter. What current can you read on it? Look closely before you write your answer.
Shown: 15 mA
